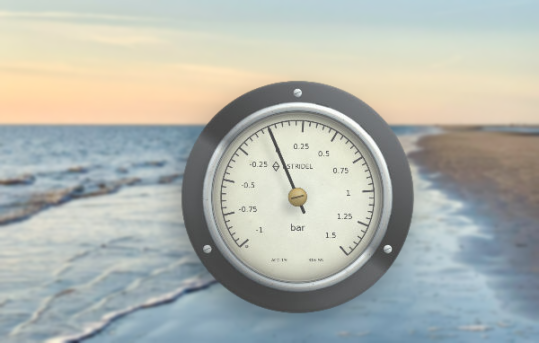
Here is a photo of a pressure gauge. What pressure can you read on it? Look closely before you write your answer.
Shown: 0 bar
